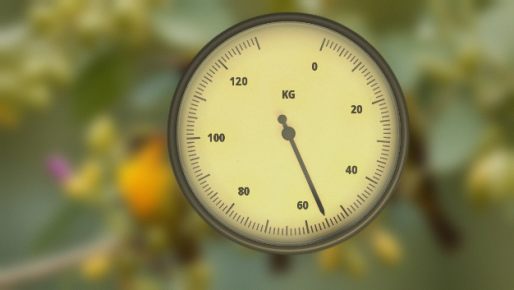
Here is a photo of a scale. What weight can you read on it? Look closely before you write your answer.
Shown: 55 kg
